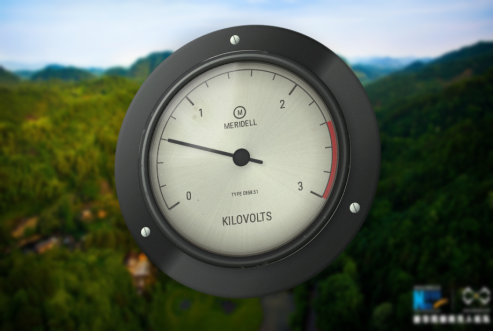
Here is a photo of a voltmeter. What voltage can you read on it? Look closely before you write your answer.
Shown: 0.6 kV
